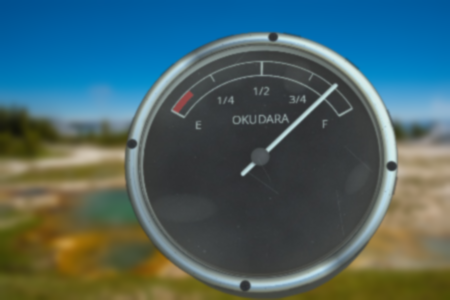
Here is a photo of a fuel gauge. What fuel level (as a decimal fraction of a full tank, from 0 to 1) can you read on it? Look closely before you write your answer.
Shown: 0.875
